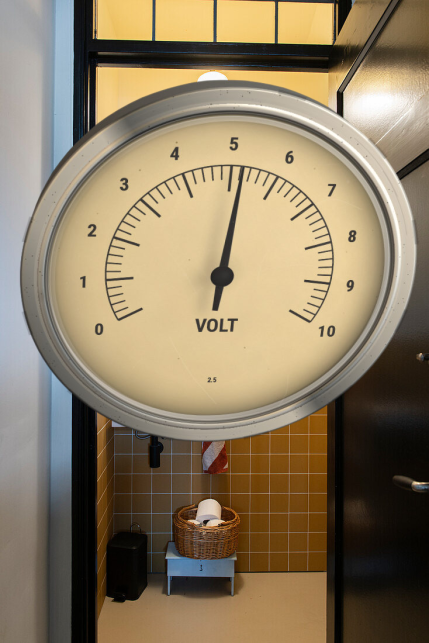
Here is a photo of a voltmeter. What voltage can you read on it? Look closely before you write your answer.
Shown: 5.2 V
